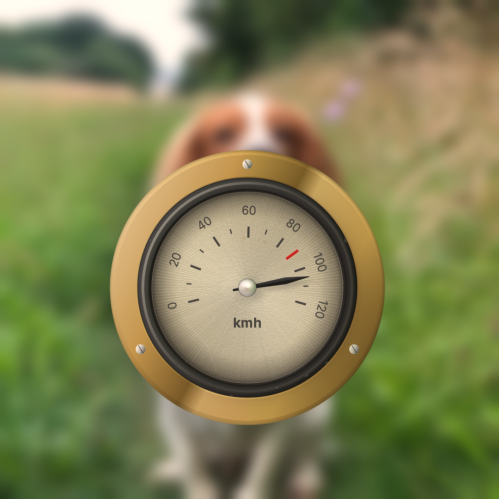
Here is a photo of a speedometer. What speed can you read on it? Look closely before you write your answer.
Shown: 105 km/h
